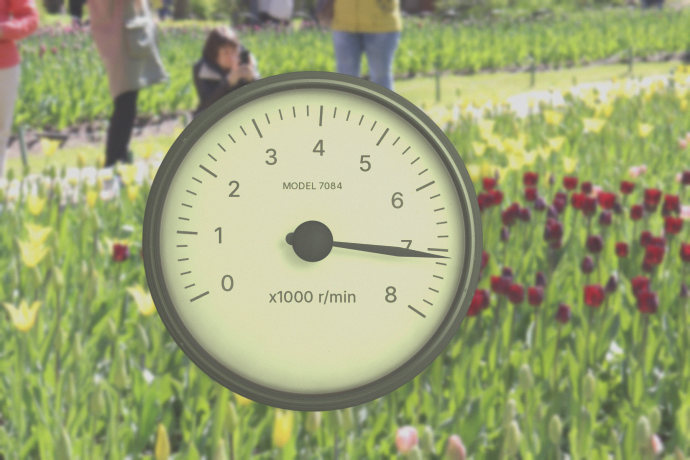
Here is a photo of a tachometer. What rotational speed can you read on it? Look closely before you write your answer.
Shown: 7100 rpm
